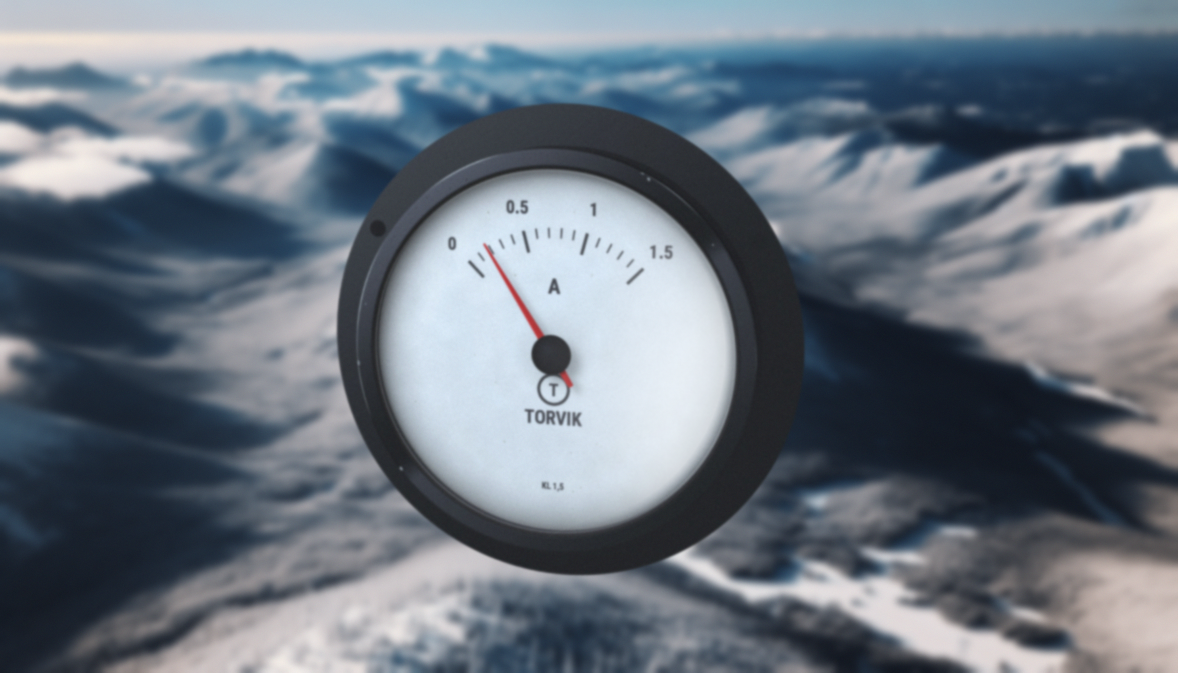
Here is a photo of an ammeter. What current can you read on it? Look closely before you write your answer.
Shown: 0.2 A
